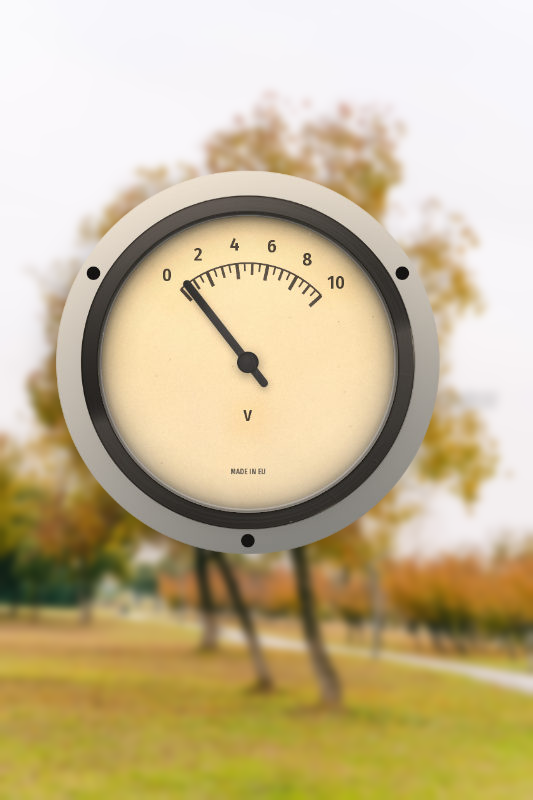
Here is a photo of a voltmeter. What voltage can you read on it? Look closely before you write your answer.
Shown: 0.5 V
